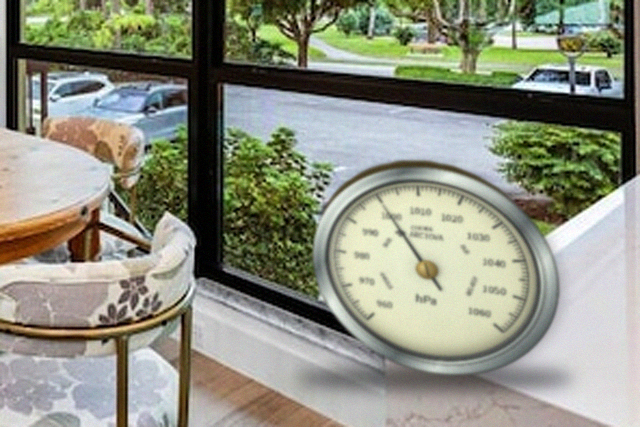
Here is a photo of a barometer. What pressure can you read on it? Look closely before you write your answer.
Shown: 1000 hPa
